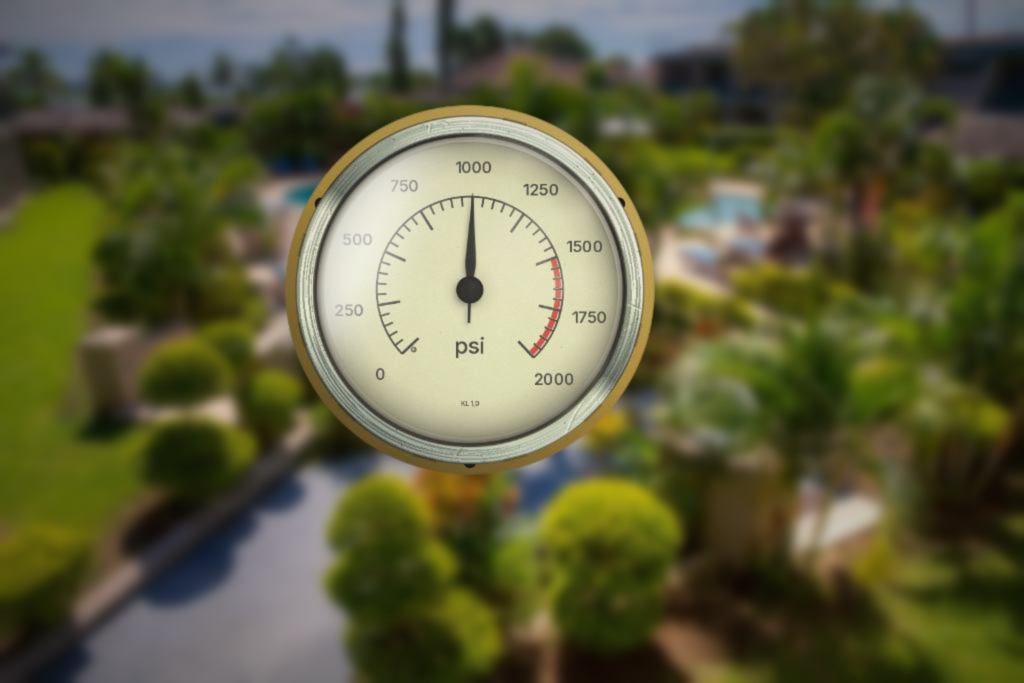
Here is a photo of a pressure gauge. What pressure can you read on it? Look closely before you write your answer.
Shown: 1000 psi
